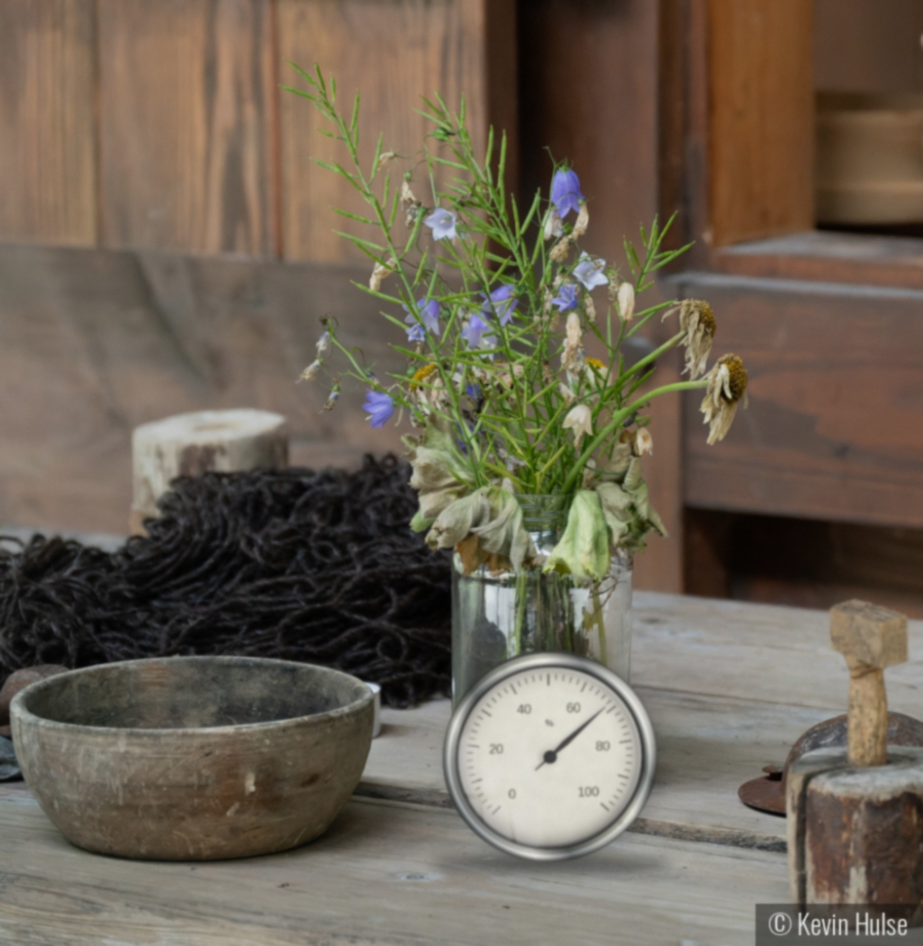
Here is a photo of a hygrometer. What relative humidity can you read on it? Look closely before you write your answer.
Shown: 68 %
